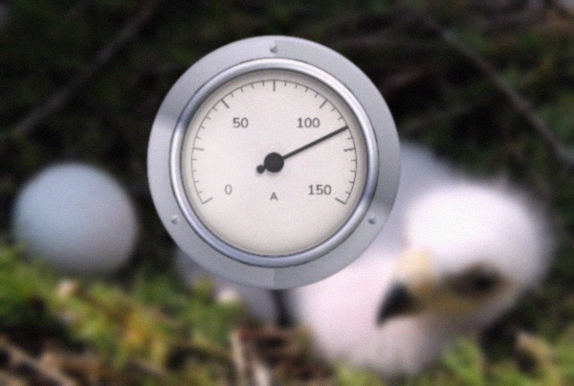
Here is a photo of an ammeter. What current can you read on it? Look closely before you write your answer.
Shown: 115 A
